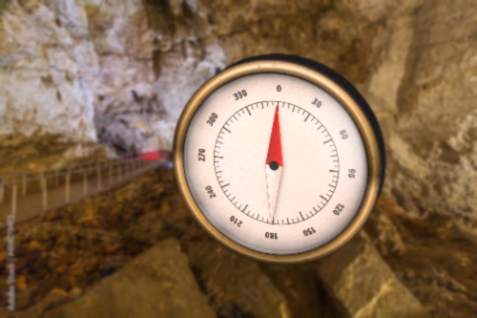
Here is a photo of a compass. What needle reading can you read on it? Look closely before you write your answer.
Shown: 0 °
